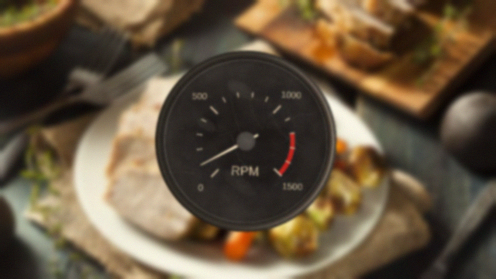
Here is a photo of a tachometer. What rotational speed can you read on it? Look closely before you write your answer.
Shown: 100 rpm
